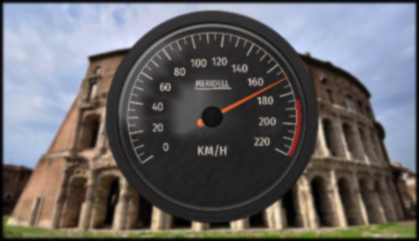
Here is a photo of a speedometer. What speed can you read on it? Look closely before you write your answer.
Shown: 170 km/h
